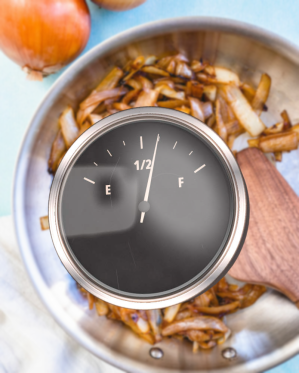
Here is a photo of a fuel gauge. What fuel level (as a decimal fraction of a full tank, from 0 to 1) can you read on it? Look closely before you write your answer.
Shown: 0.625
